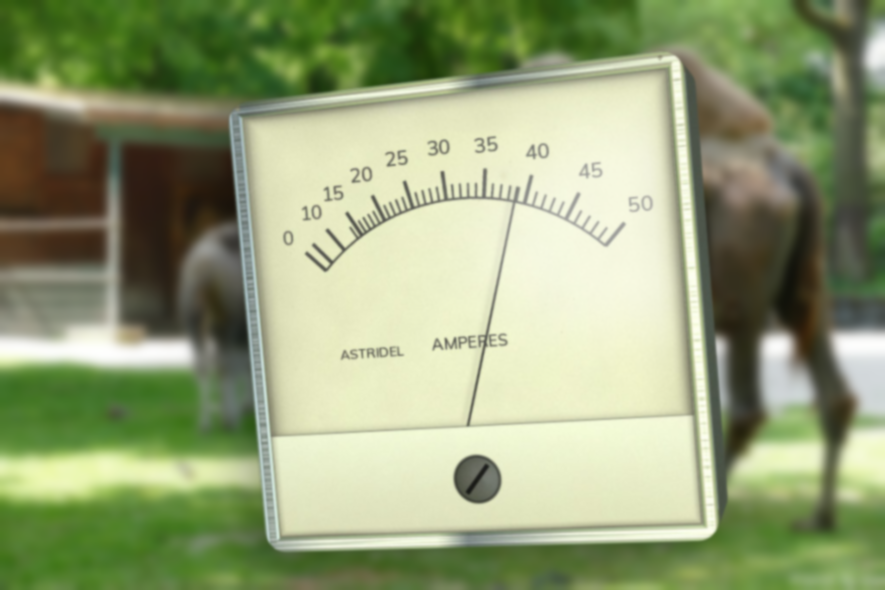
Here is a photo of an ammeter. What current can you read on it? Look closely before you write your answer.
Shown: 39 A
